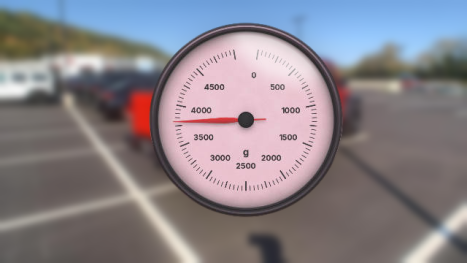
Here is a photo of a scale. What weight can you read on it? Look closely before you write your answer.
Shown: 3800 g
